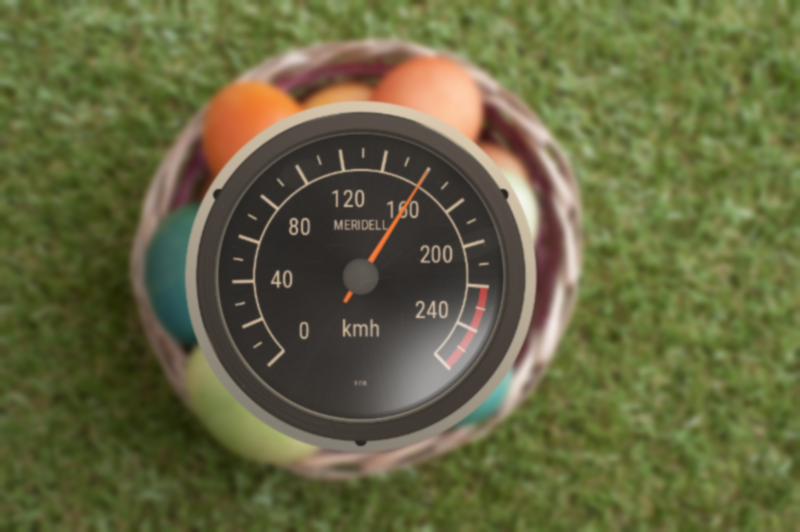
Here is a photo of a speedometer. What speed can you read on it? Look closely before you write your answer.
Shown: 160 km/h
